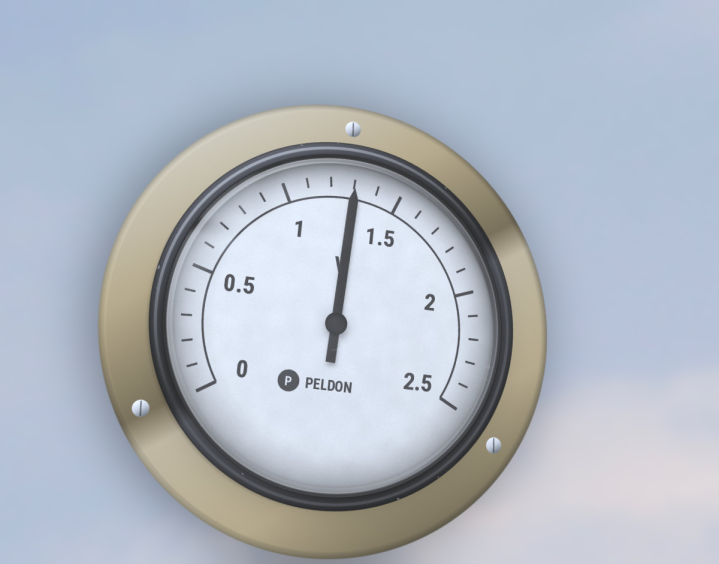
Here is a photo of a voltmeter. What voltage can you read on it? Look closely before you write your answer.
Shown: 1.3 V
